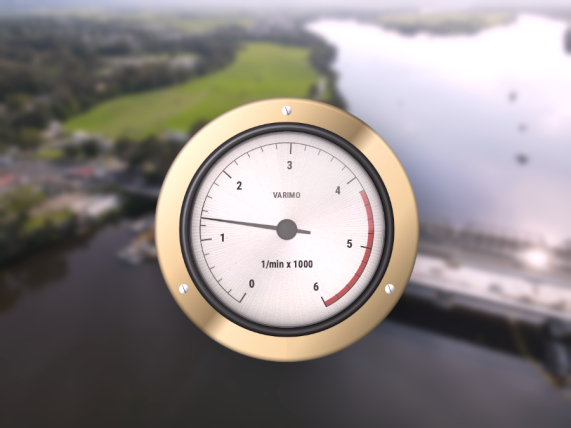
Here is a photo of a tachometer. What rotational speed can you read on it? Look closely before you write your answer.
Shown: 1300 rpm
